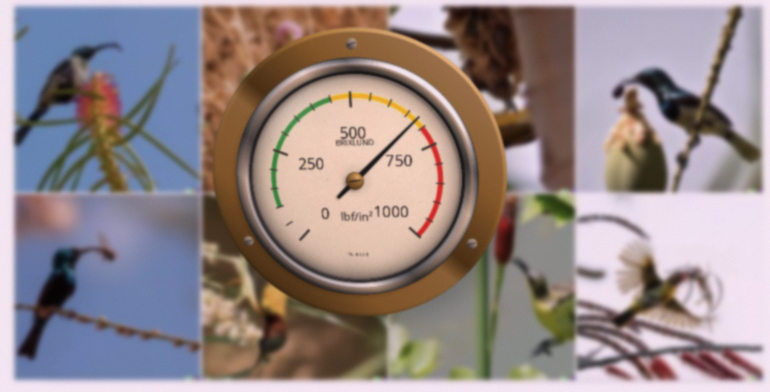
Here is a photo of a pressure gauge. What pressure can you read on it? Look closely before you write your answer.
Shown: 675 psi
